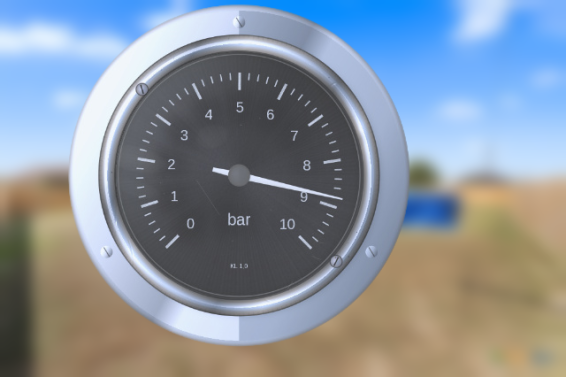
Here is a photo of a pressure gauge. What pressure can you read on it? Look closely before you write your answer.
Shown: 8.8 bar
